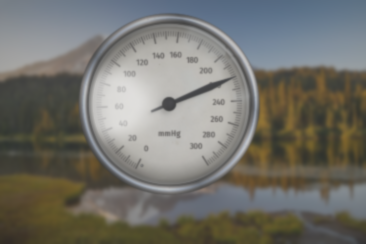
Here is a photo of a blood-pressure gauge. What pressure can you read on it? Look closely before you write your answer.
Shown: 220 mmHg
